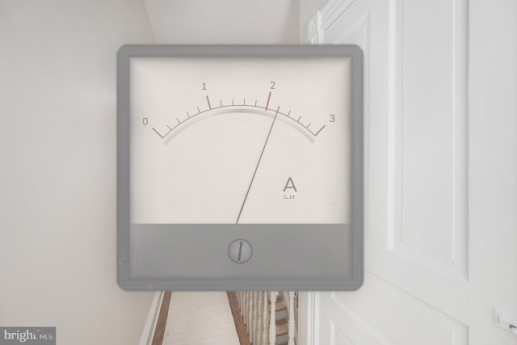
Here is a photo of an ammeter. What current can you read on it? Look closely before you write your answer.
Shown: 2.2 A
